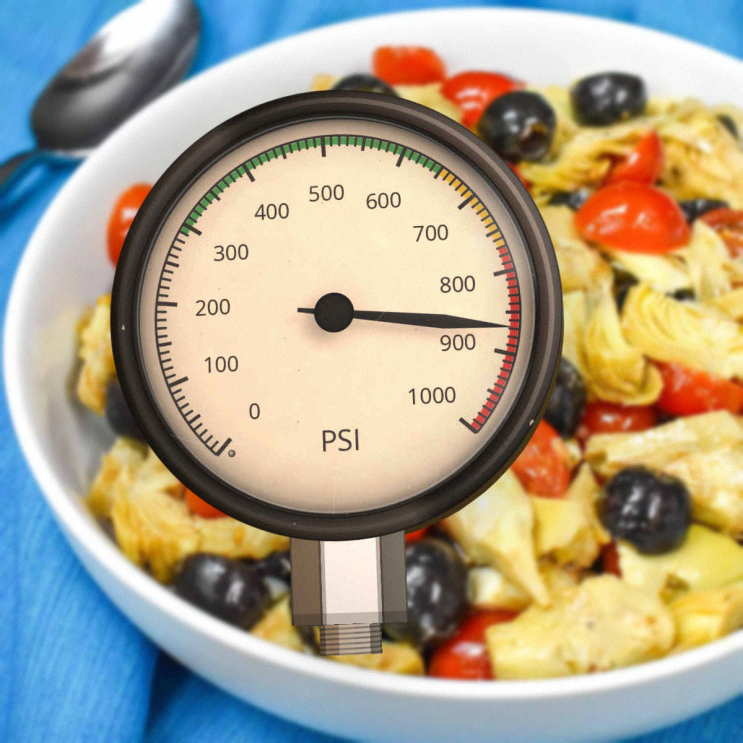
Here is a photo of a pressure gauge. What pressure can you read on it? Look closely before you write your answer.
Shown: 870 psi
